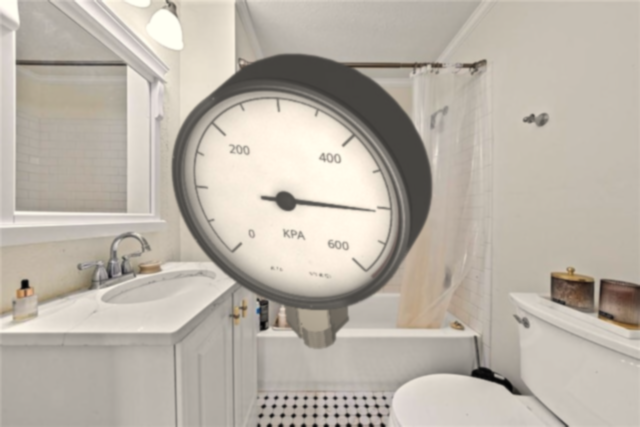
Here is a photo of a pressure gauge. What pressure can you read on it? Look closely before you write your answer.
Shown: 500 kPa
